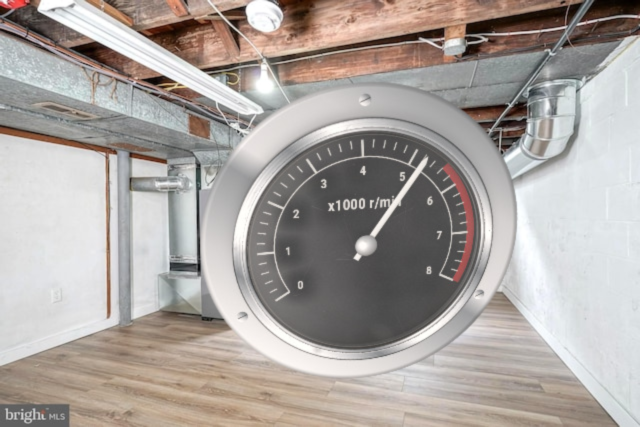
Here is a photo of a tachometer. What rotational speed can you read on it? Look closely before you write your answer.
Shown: 5200 rpm
